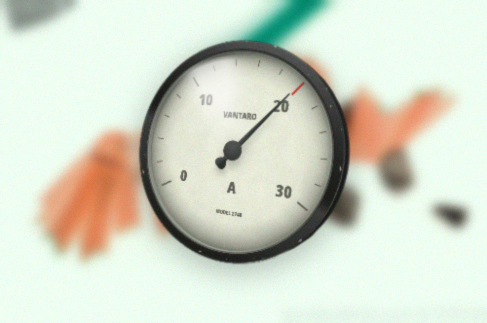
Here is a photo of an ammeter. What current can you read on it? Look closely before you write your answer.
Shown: 20 A
